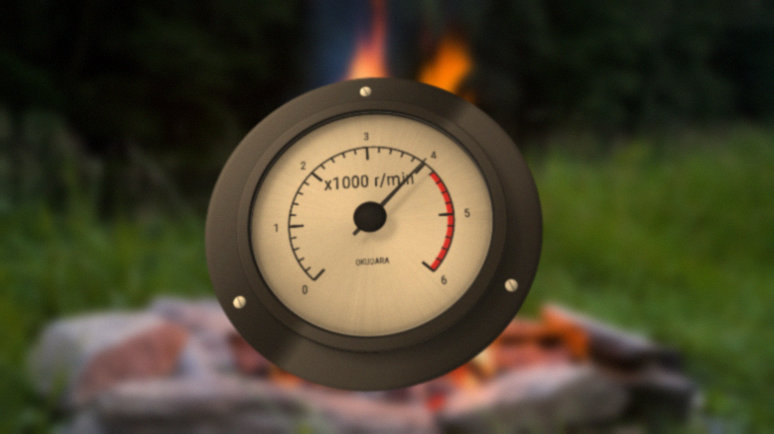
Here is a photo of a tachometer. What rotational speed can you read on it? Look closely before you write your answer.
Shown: 4000 rpm
